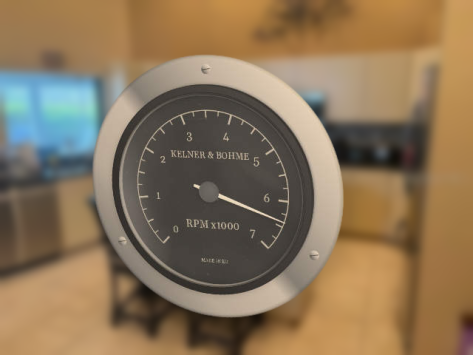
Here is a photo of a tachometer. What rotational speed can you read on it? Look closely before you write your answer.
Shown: 6375 rpm
